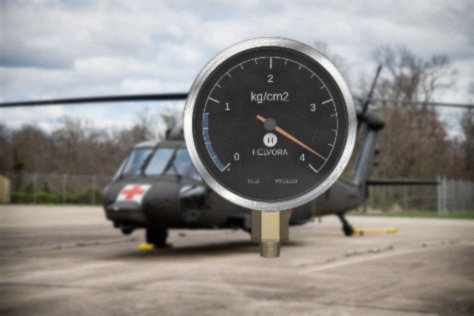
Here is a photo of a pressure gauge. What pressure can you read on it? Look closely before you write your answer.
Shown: 3.8 kg/cm²
